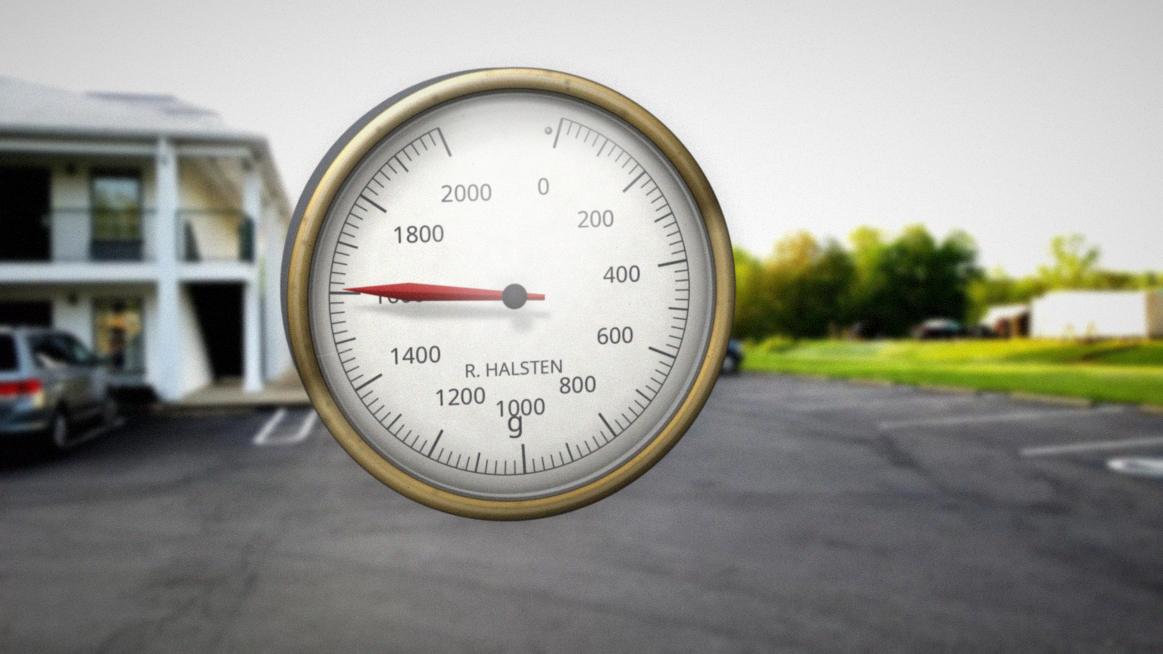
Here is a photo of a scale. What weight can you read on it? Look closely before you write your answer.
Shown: 1610 g
